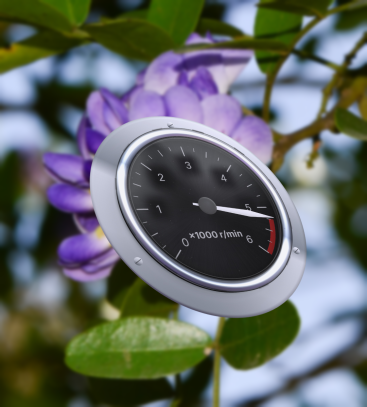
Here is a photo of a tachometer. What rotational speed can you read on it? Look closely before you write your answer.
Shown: 5250 rpm
